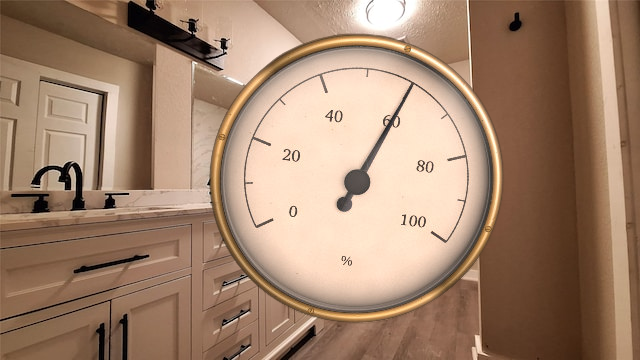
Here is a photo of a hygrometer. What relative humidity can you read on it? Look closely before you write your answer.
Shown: 60 %
